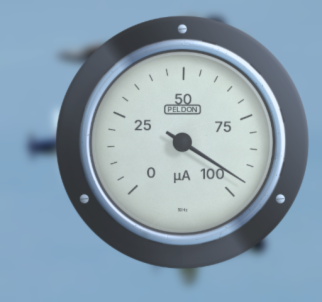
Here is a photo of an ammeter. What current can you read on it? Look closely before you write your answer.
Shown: 95 µA
